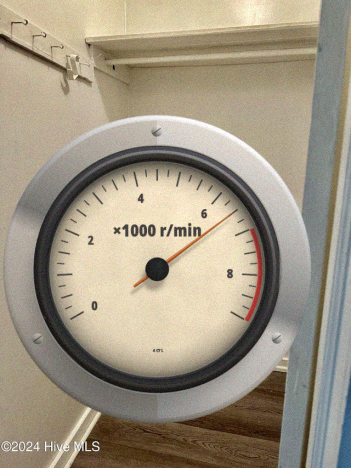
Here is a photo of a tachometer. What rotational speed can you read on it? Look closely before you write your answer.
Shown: 6500 rpm
